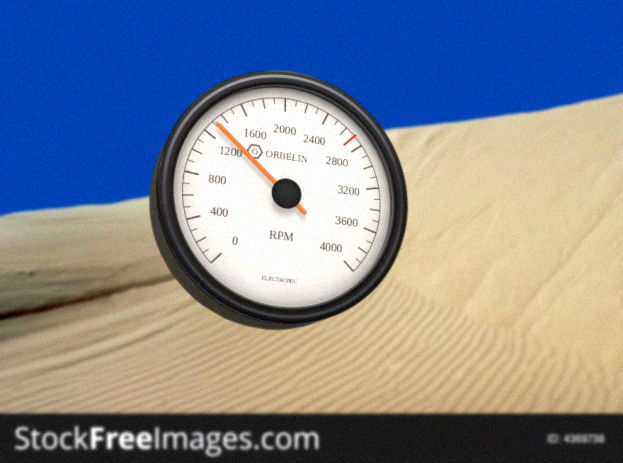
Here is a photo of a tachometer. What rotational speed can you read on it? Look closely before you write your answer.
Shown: 1300 rpm
